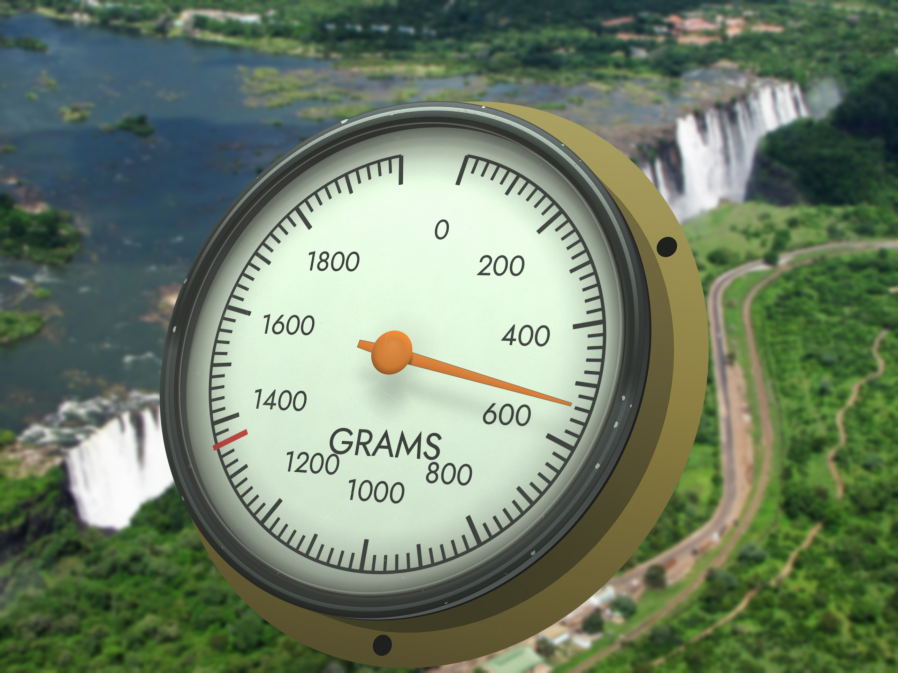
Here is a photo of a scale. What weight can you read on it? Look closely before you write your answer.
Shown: 540 g
